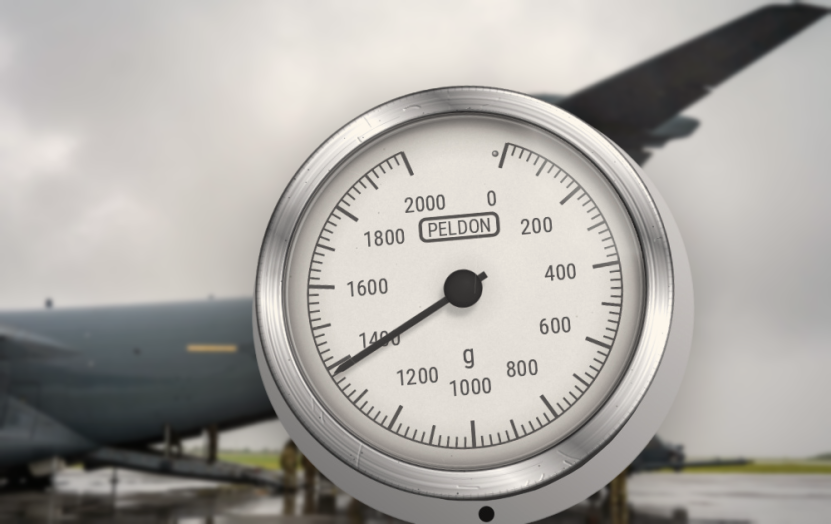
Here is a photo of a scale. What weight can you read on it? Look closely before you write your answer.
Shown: 1380 g
